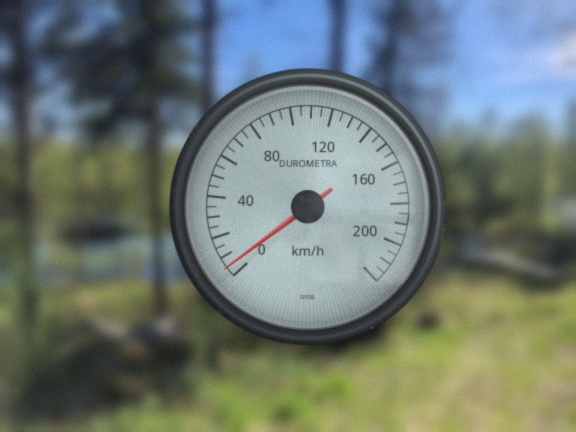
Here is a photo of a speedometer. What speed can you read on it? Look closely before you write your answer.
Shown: 5 km/h
